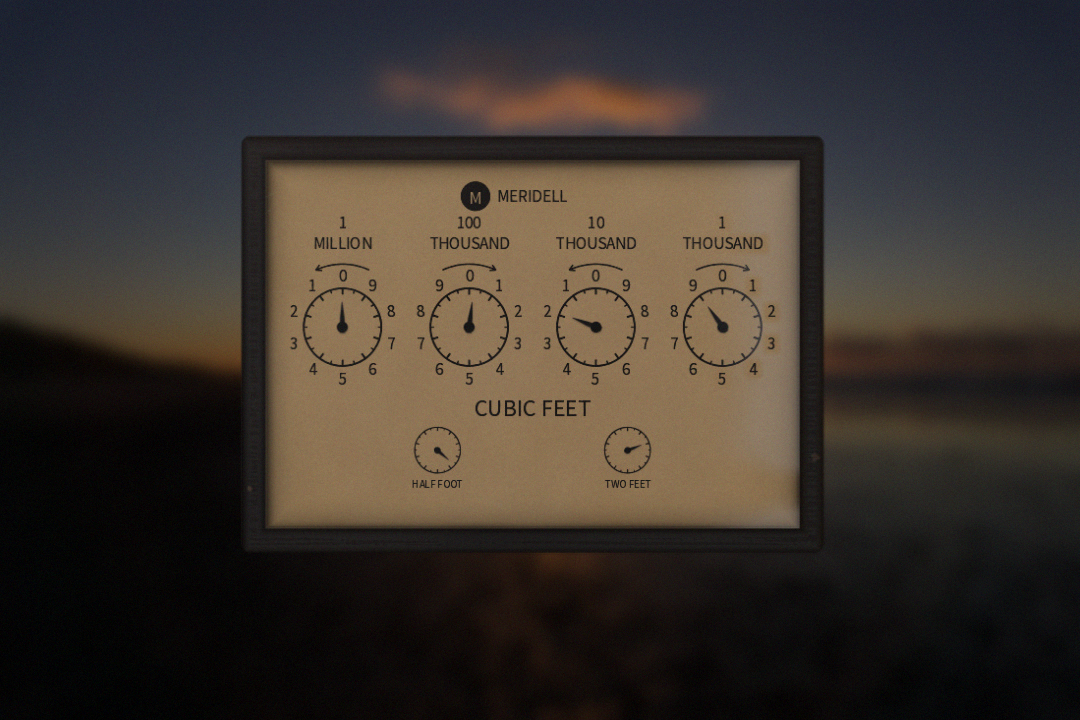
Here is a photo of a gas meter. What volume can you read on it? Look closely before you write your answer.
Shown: 1900 ft³
